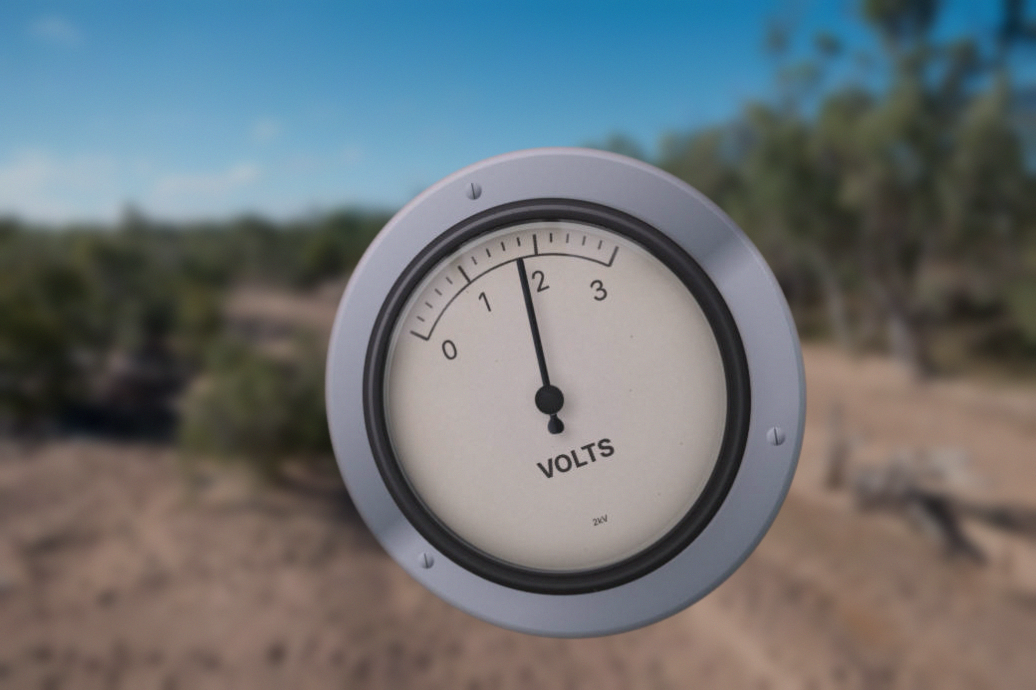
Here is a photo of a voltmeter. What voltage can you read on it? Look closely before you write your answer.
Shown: 1.8 V
